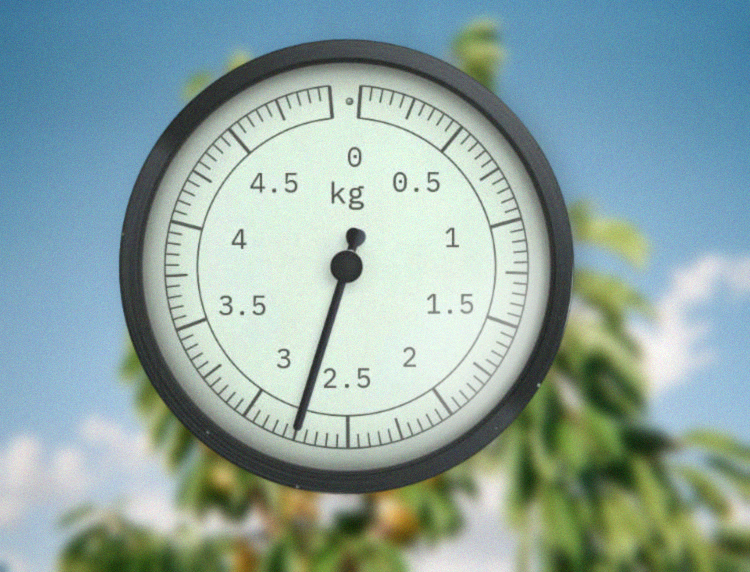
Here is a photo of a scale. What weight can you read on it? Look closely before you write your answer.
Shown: 2.75 kg
